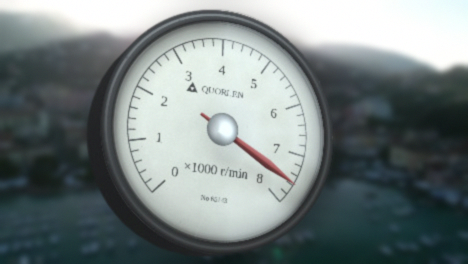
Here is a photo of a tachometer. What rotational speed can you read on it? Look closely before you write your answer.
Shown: 7600 rpm
